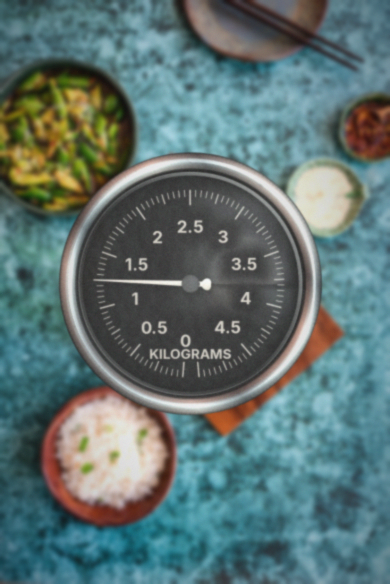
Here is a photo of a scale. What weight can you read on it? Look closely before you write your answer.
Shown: 1.25 kg
